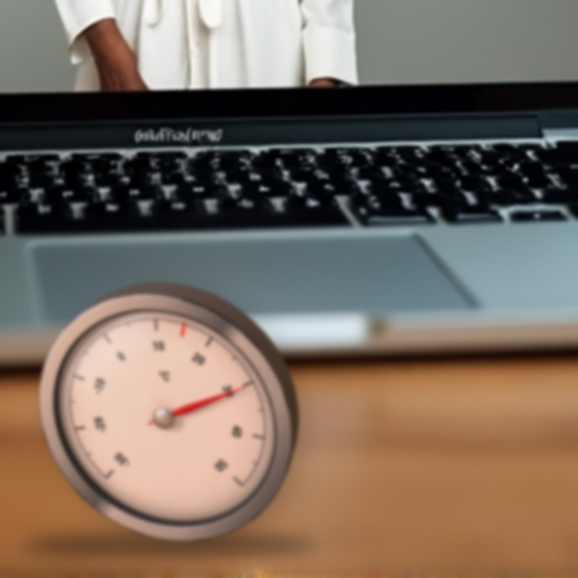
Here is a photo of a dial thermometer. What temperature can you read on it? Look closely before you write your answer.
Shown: 30 °C
